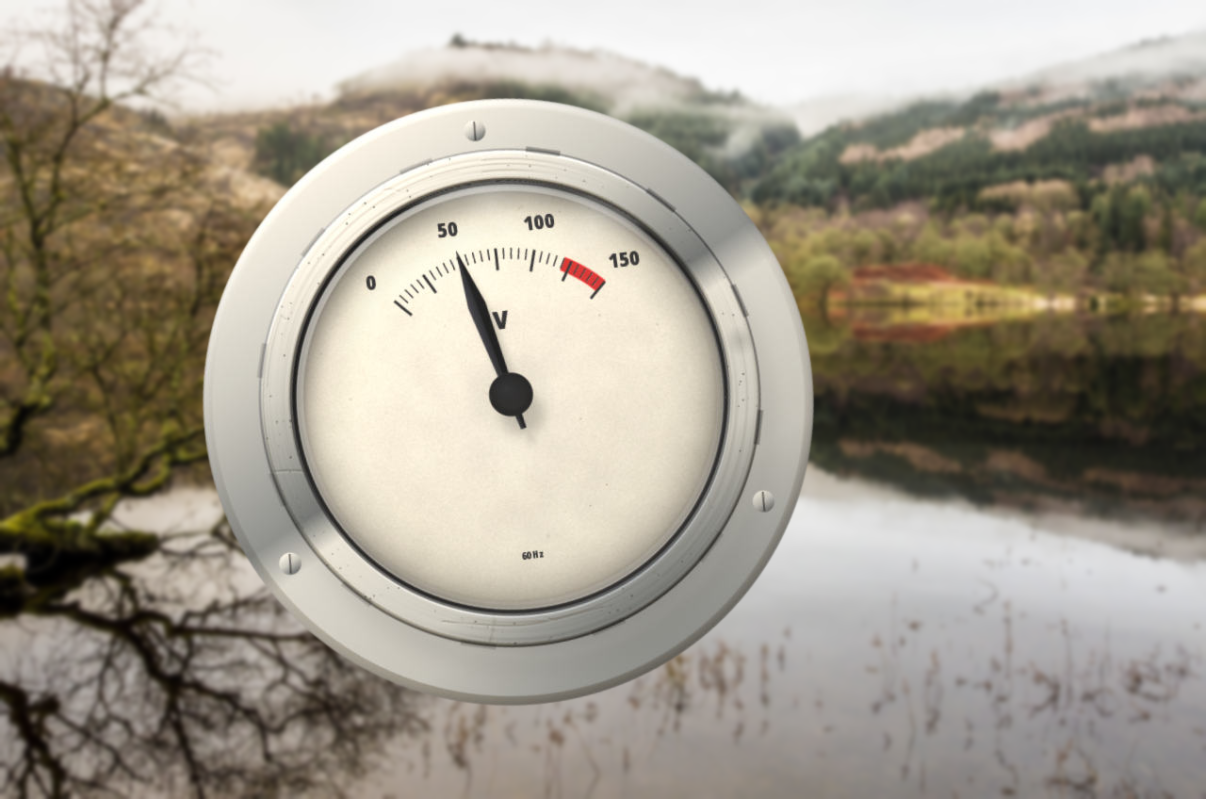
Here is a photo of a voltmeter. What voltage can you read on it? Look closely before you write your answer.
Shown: 50 V
